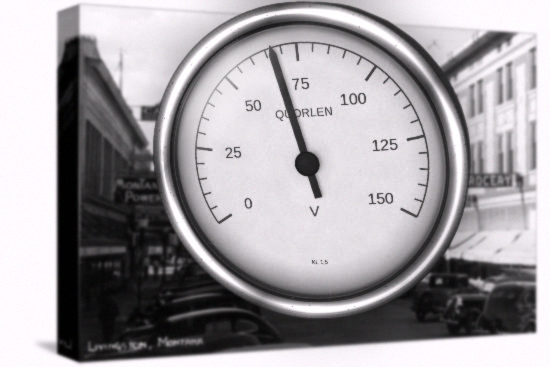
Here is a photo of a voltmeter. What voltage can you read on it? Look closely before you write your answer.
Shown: 67.5 V
